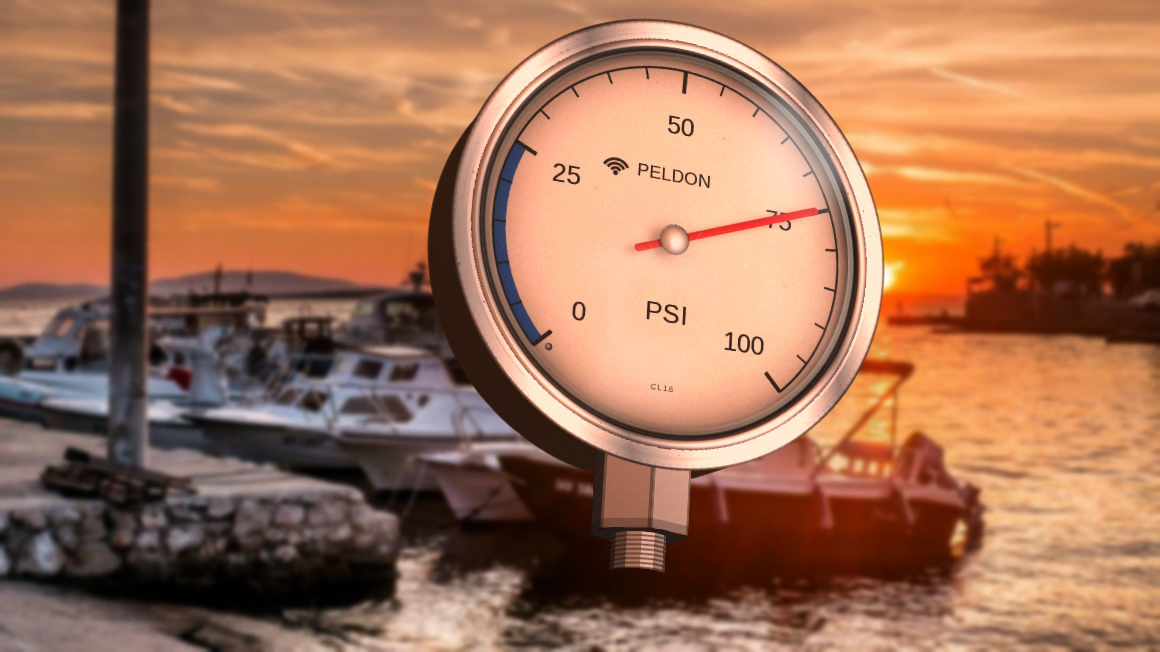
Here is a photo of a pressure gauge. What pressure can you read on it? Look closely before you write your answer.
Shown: 75 psi
